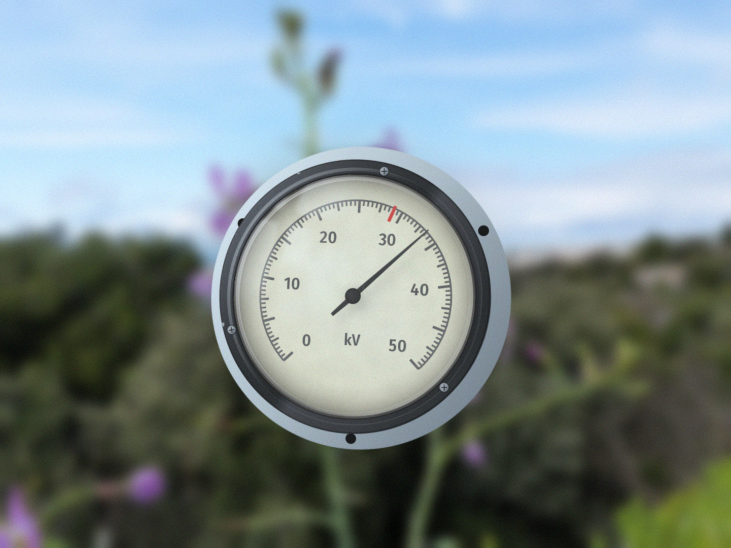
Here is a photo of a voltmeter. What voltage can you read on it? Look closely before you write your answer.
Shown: 33.5 kV
